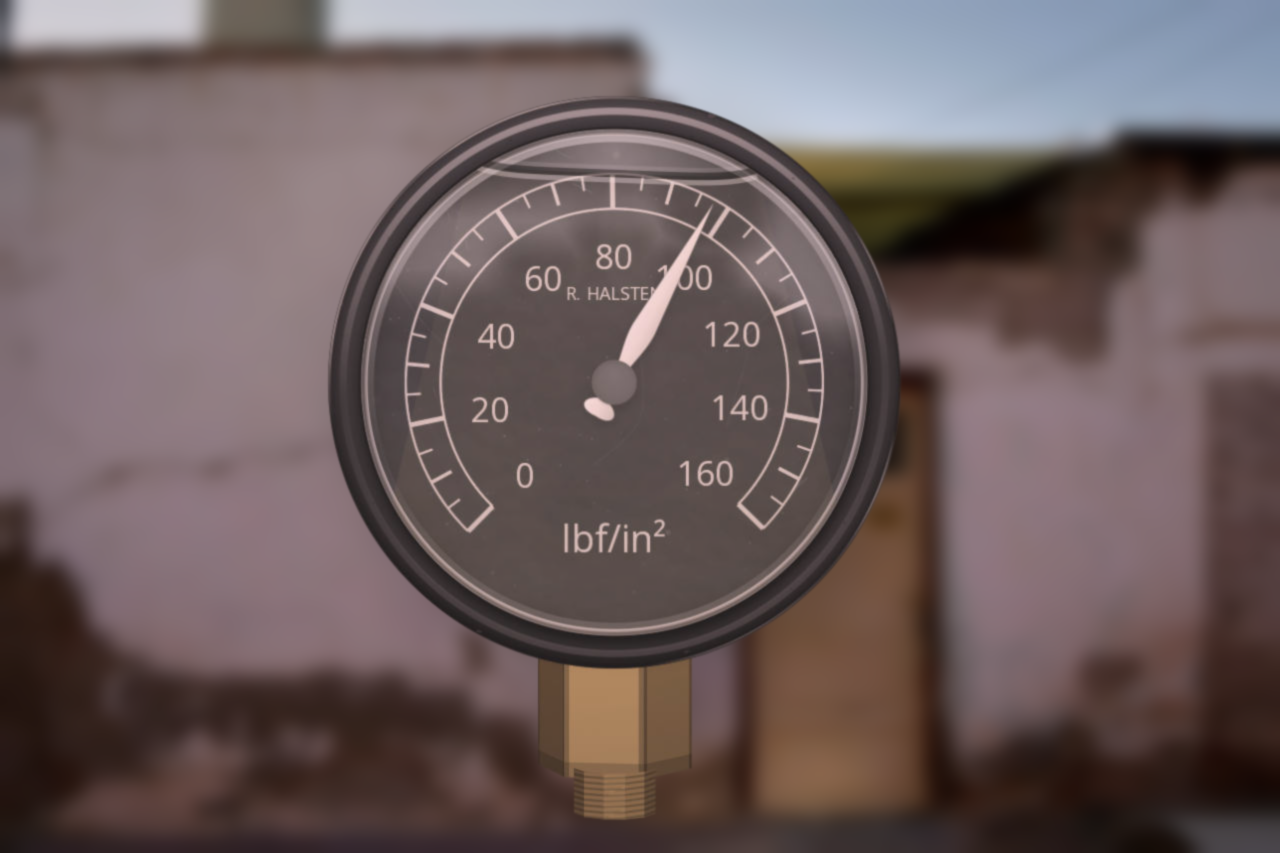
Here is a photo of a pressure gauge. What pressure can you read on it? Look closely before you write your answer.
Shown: 97.5 psi
